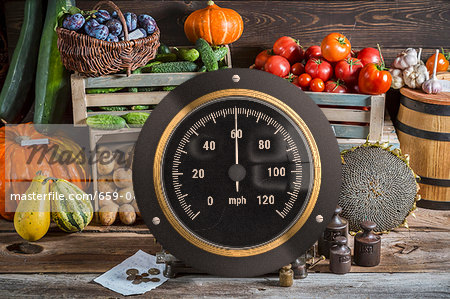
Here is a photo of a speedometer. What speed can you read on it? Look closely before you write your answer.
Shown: 60 mph
